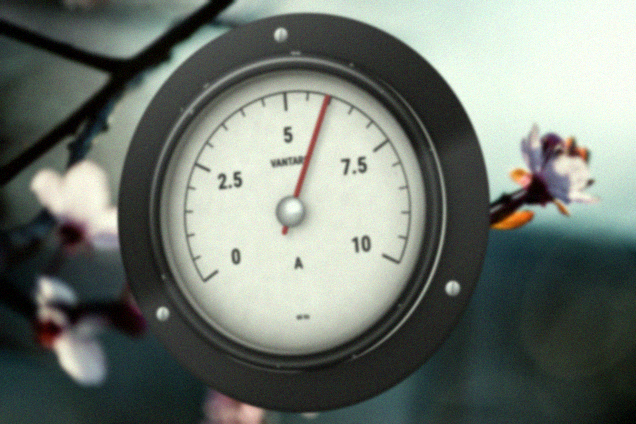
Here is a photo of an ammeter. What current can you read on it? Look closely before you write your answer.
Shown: 6 A
